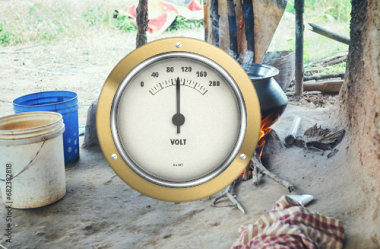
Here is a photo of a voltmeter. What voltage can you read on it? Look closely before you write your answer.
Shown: 100 V
